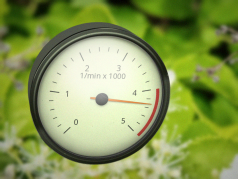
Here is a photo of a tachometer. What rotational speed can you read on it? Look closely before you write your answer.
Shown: 4300 rpm
